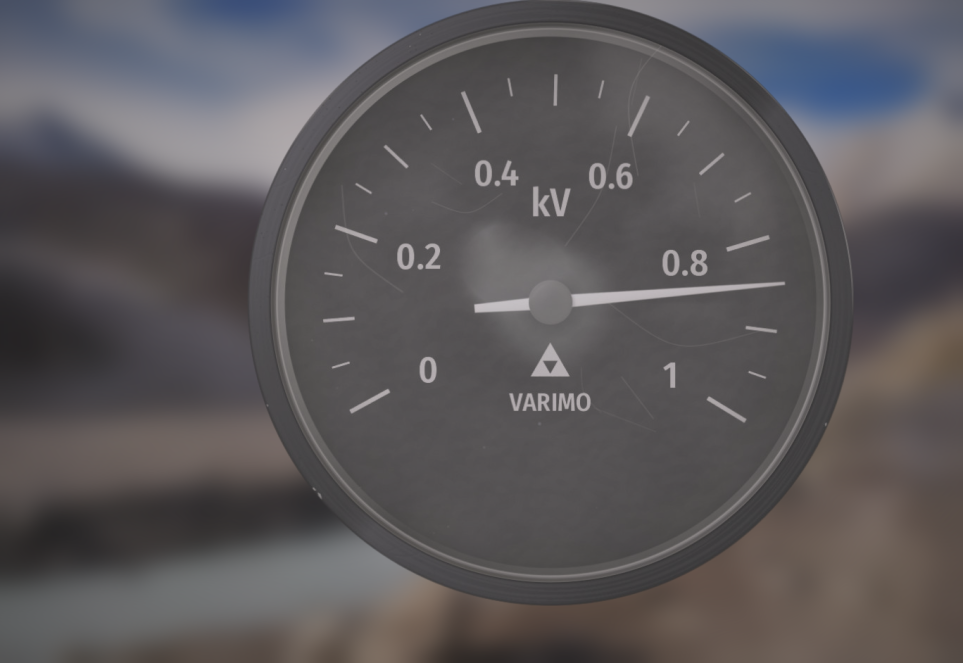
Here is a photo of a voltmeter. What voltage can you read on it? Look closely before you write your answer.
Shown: 0.85 kV
